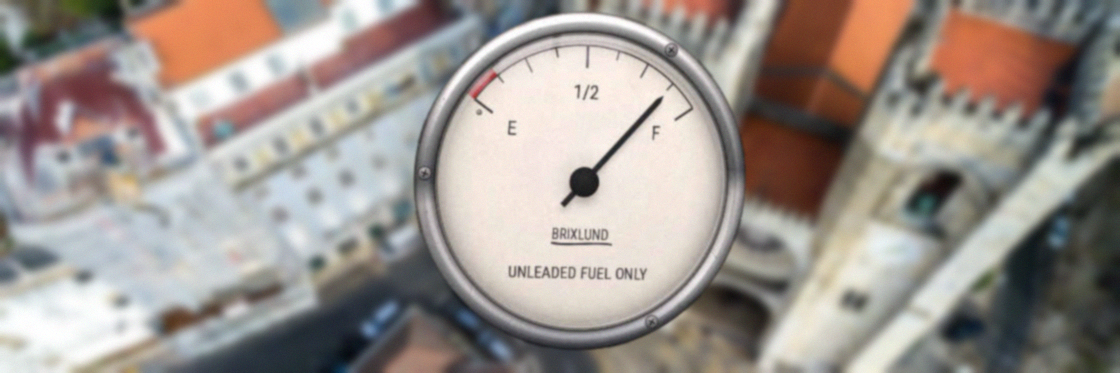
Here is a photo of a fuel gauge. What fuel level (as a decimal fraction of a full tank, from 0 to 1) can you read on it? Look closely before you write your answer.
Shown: 0.875
